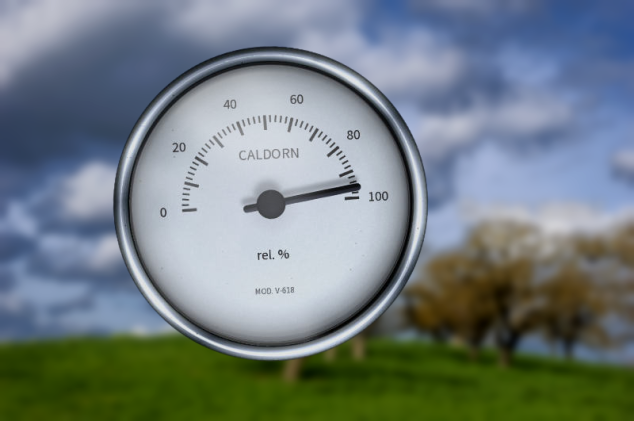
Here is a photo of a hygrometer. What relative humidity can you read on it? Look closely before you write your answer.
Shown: 96 %
